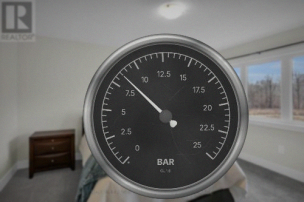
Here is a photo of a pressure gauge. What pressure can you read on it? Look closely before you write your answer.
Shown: 8.5 bar
